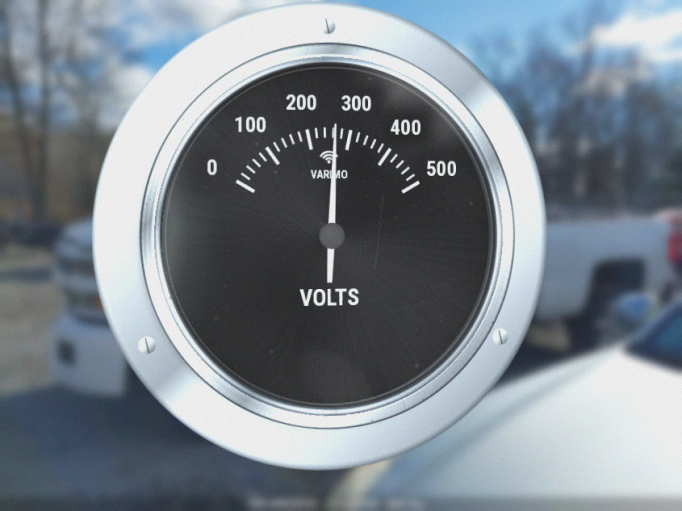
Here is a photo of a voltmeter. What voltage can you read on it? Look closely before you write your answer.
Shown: 260 V
